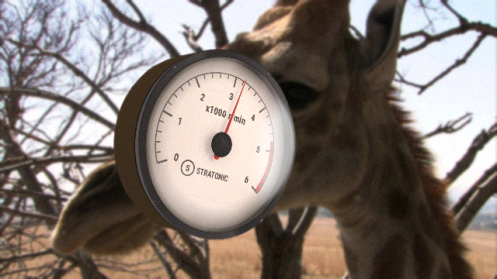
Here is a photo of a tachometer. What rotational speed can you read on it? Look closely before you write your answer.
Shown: 3200 rpm
